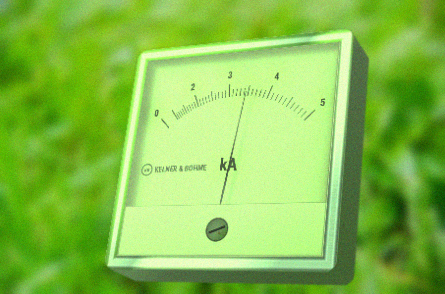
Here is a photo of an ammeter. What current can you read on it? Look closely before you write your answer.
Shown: 3.5 kA
